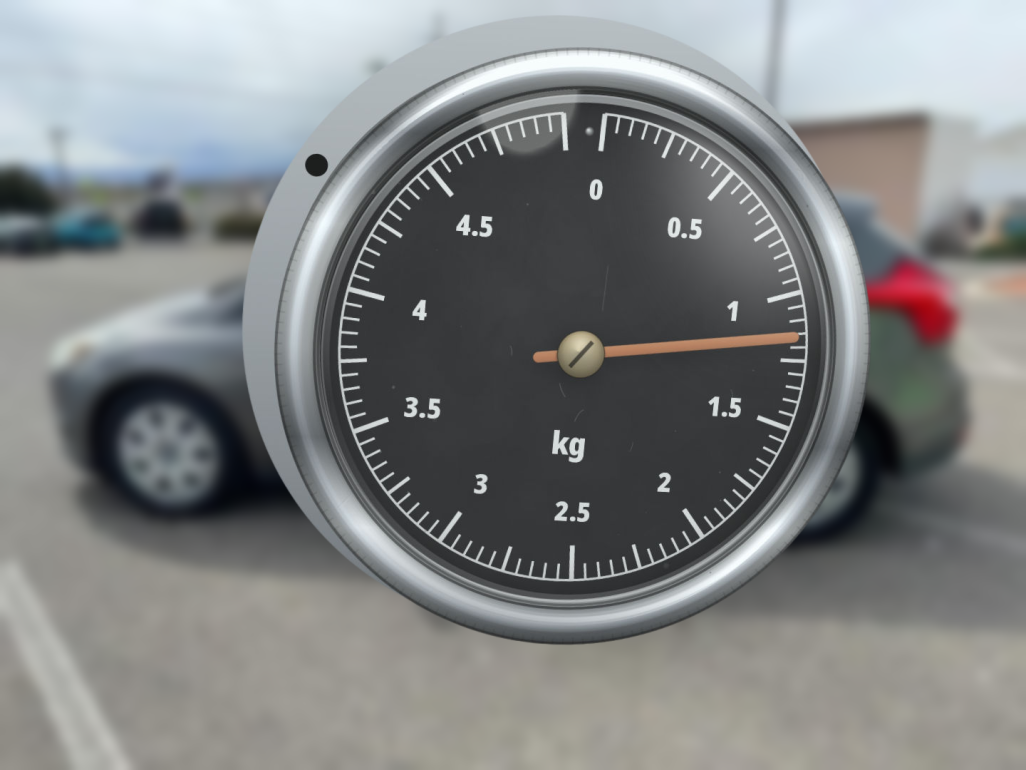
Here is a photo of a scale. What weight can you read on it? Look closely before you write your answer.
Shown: 1.15 kg
